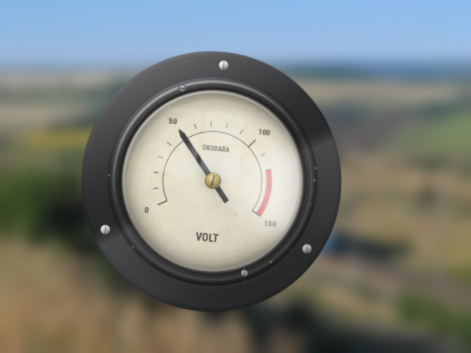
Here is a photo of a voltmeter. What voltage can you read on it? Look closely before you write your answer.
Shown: 50 V
